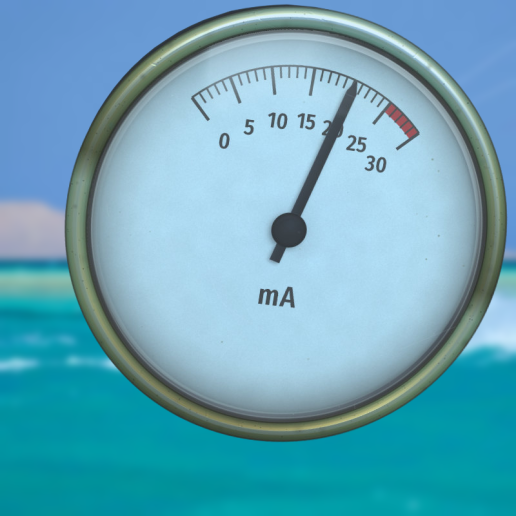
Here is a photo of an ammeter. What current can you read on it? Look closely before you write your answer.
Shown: 20 mA
